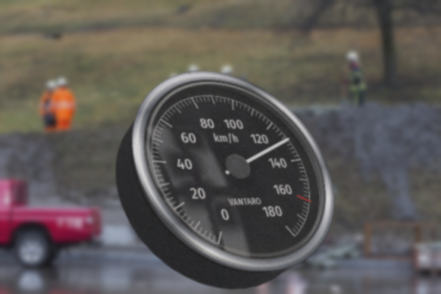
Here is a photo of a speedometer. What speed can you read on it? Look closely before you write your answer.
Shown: 130 km/h
